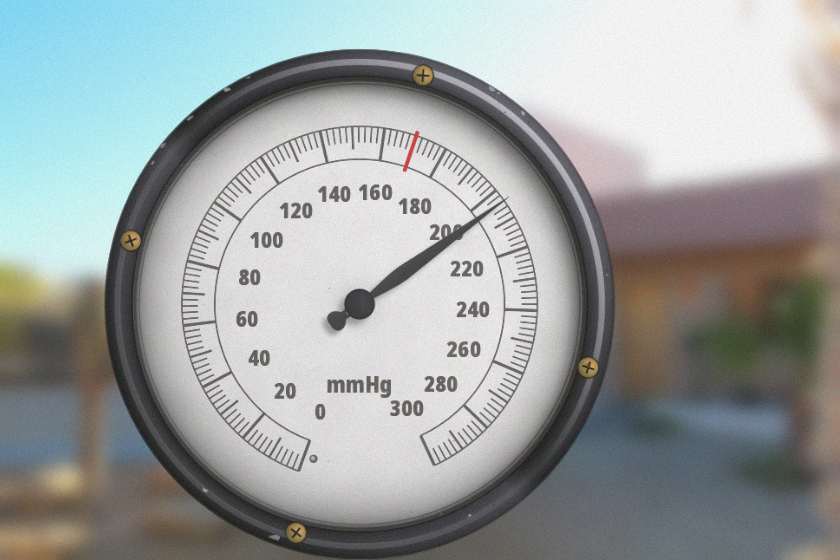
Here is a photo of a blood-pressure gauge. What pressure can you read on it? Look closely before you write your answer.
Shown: 204 mmHg
